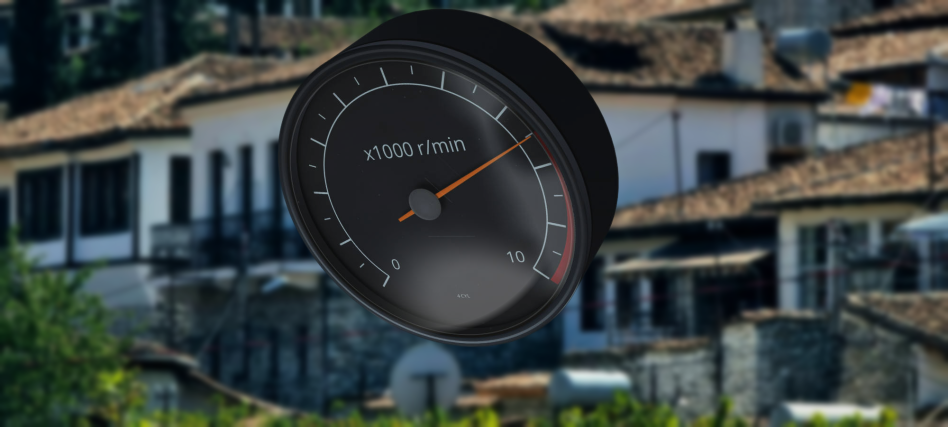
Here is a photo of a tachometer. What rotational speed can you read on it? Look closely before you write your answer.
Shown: 7500 rpm
